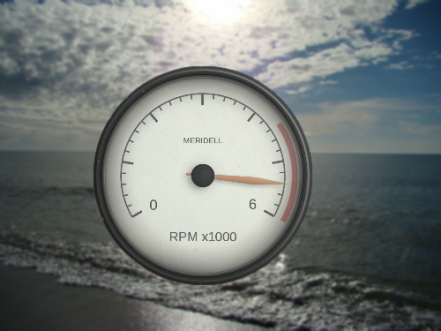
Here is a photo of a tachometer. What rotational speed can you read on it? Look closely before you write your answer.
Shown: 5400 rpm
